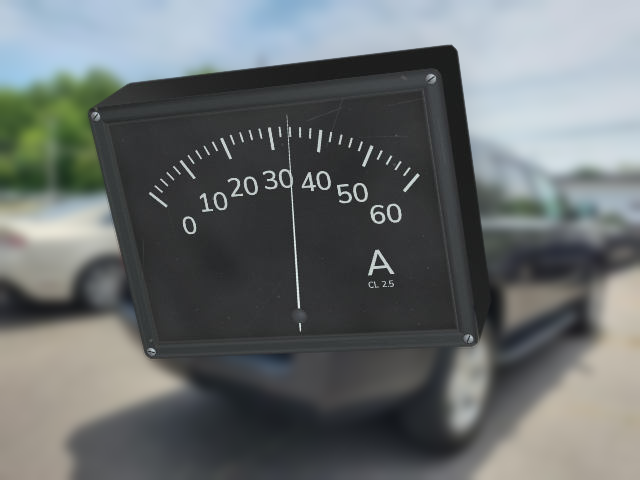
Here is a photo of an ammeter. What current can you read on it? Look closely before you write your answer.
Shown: 34 A
